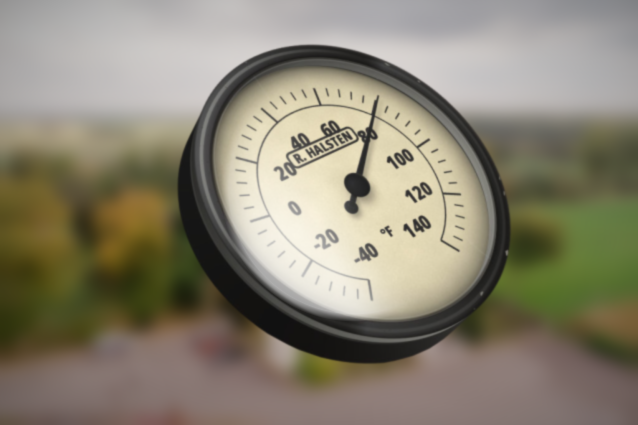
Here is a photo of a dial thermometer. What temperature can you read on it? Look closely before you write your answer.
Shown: 80 °F
